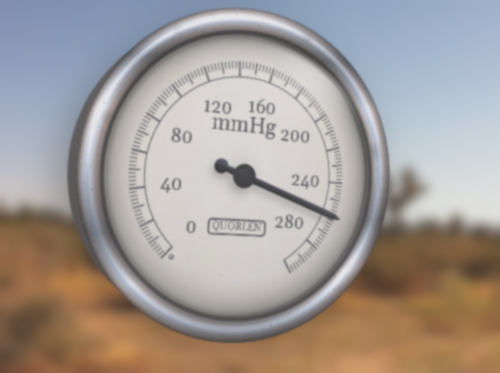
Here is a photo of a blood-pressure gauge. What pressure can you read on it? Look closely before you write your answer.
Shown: 260 mmHg
